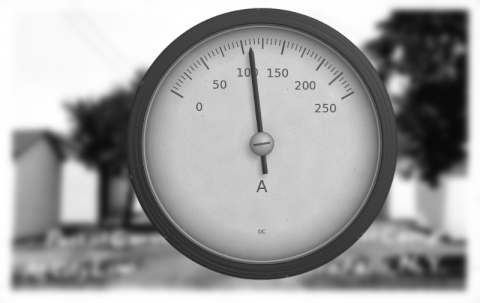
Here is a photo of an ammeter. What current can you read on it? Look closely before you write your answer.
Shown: 110 A
